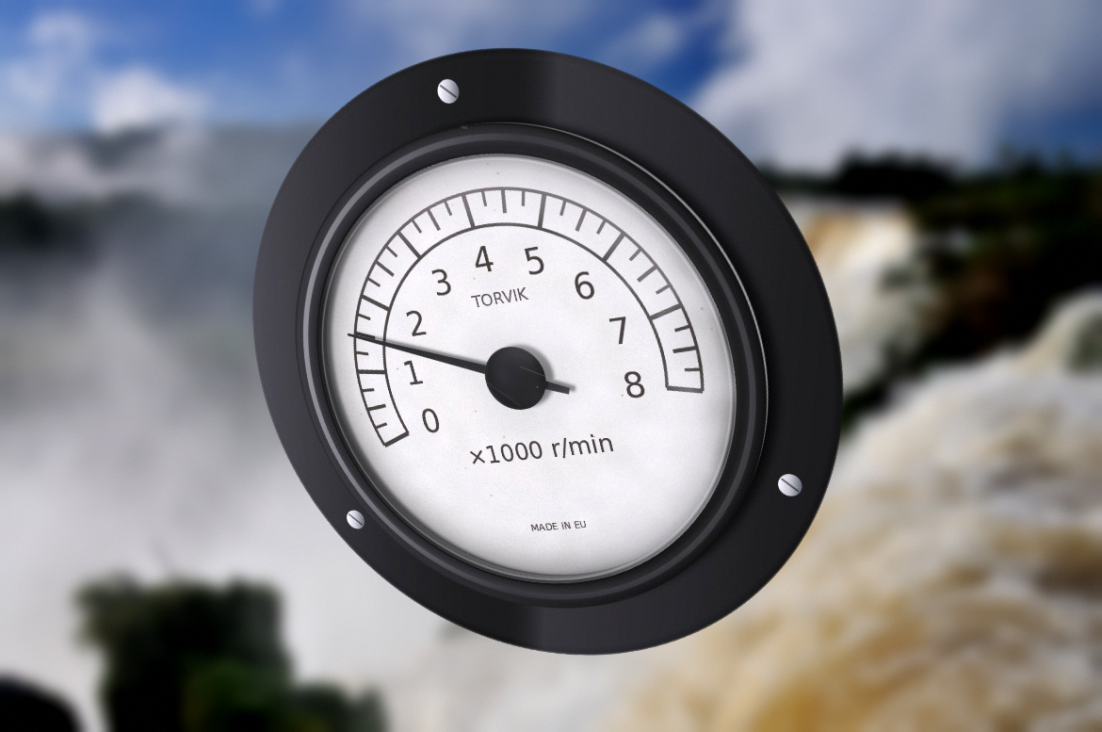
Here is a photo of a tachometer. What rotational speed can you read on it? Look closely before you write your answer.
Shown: 1500 rpm
